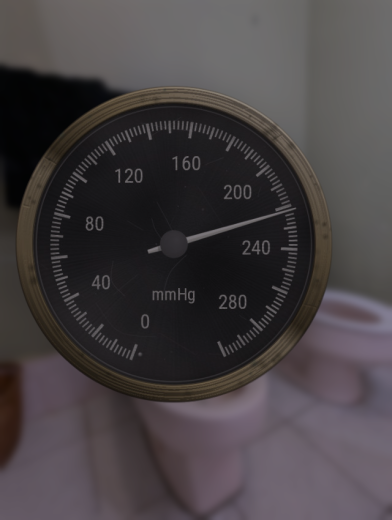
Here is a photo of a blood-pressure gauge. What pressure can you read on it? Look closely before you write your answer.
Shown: 222 mmHg
